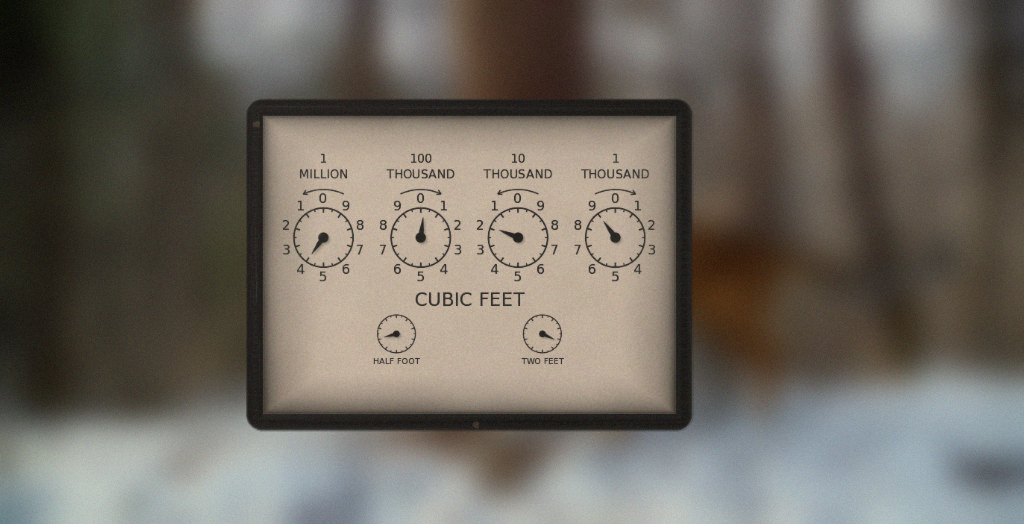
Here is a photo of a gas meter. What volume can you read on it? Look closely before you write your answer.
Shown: 401900 ft³
